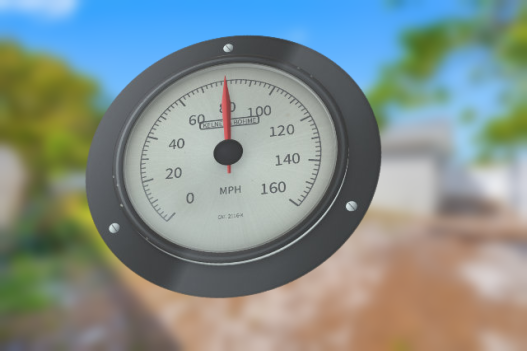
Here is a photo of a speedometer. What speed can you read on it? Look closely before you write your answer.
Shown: 80 mph
